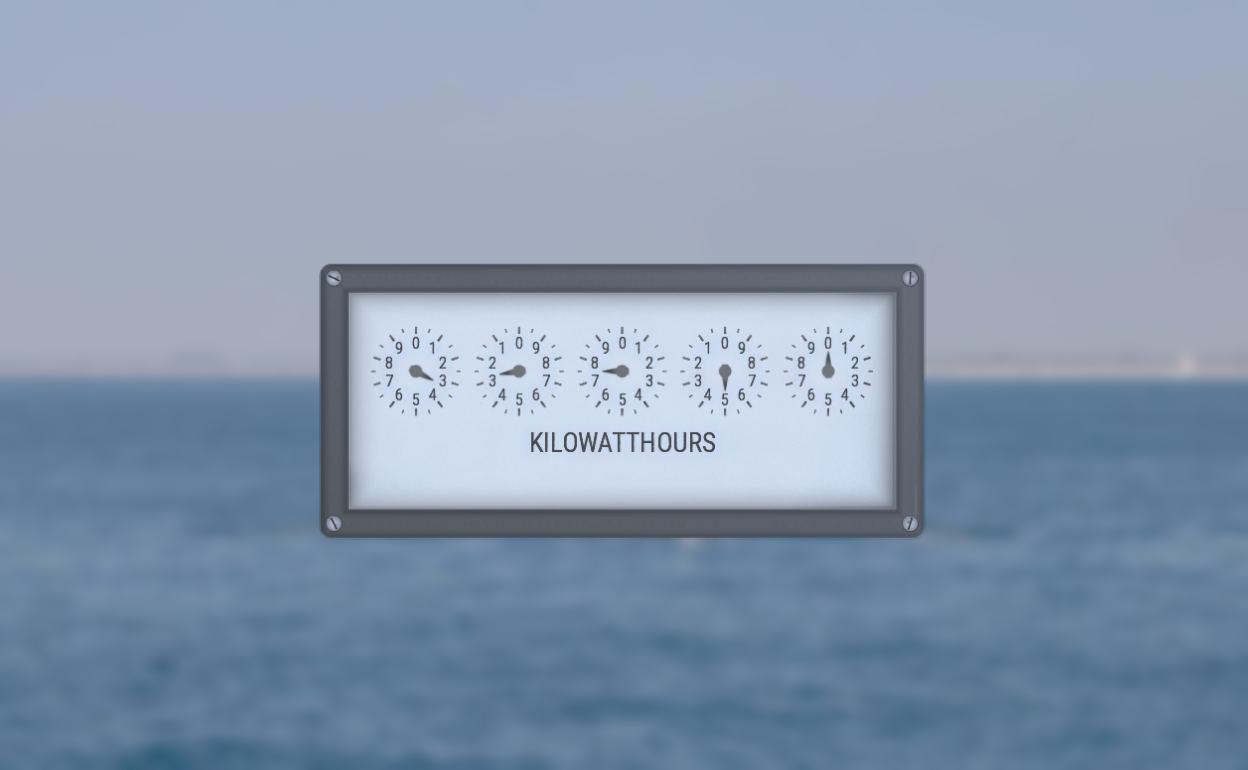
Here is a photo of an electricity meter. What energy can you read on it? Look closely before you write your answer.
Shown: 32750 kWh
